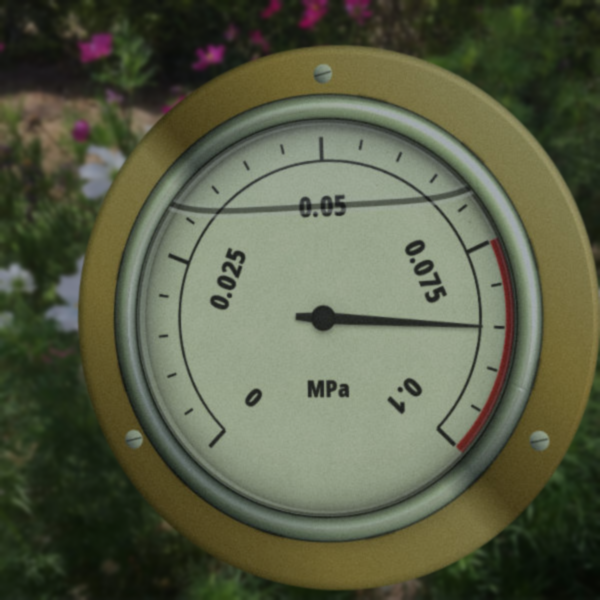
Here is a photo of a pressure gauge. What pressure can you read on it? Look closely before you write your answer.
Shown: 0.085 MPa
